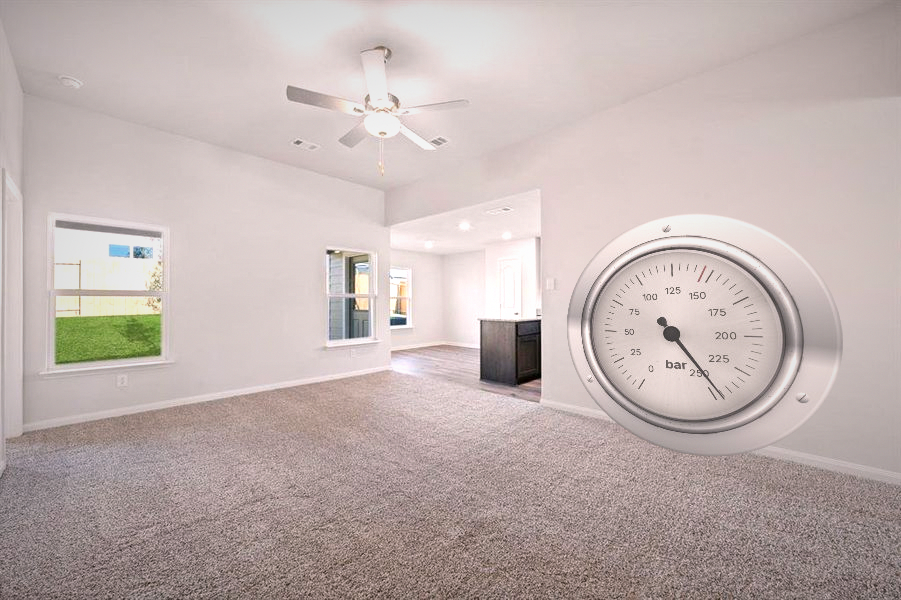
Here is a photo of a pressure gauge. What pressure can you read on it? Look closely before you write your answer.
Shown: 245 bar
